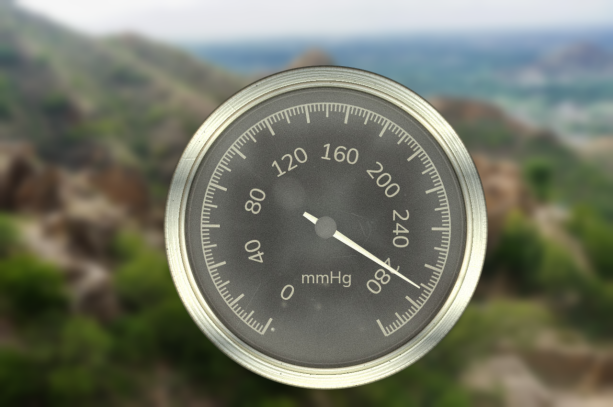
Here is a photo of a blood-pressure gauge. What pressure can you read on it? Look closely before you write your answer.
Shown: 272 mmHg
